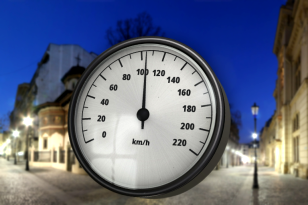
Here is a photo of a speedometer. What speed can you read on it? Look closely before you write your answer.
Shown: 105 km/h
